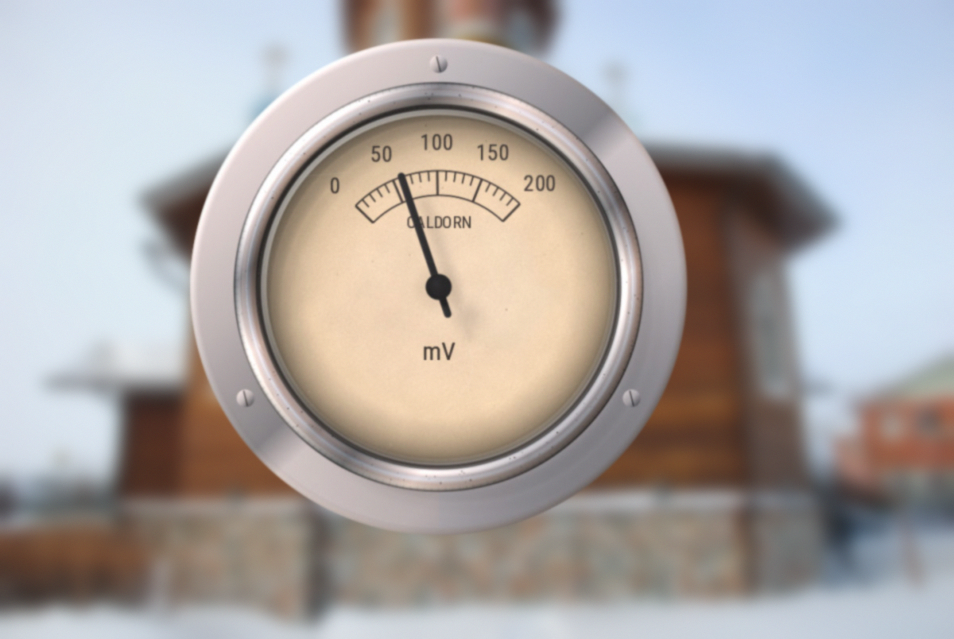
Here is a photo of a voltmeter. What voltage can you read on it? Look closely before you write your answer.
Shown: 60 mV
